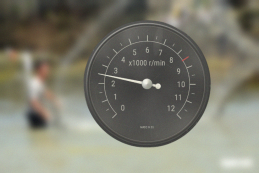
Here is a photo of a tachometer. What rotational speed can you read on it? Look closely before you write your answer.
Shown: 2500 rpm
